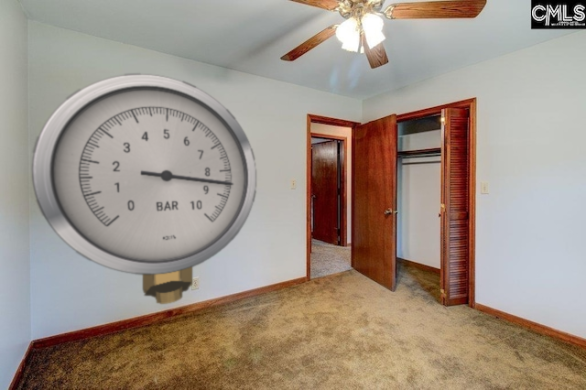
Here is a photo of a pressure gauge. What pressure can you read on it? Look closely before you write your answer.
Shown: 8.5 bar
